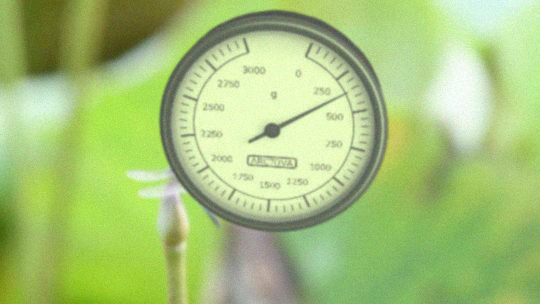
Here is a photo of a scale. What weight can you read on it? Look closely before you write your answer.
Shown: 350 g
